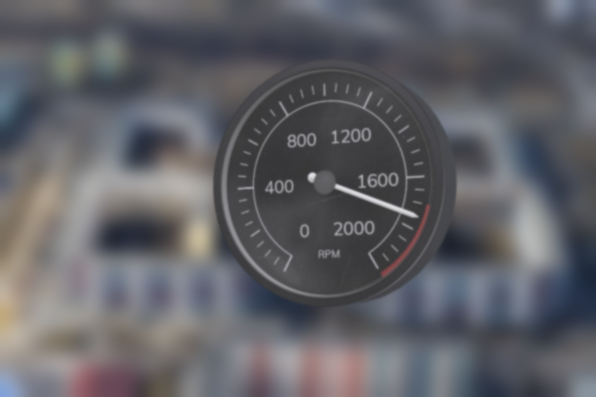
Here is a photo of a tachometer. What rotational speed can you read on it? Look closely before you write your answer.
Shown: 1750 rpm
